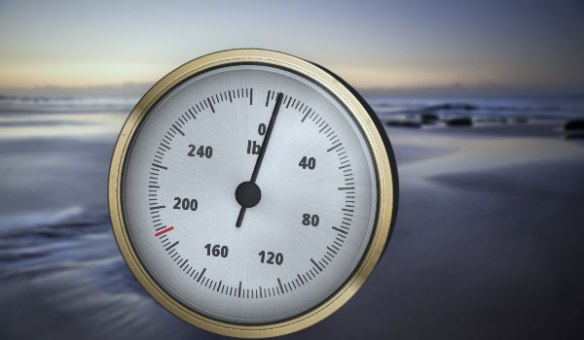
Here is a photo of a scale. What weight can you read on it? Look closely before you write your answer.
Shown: 6 lb
